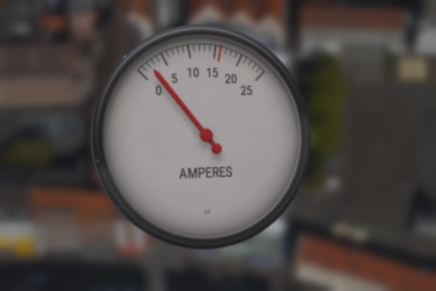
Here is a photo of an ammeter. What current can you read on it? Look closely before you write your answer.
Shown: 2 A
